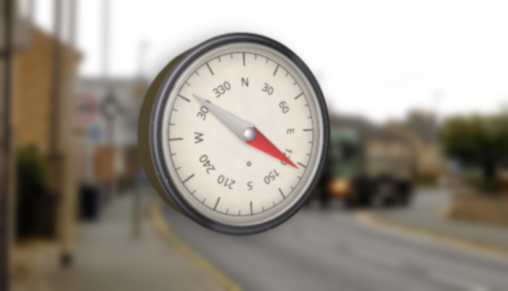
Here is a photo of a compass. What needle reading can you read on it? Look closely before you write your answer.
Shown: 125 °
